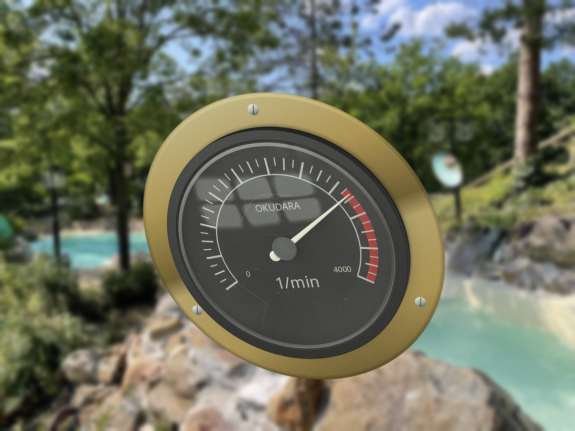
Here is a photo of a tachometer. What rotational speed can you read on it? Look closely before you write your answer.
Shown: 2950 rpm
